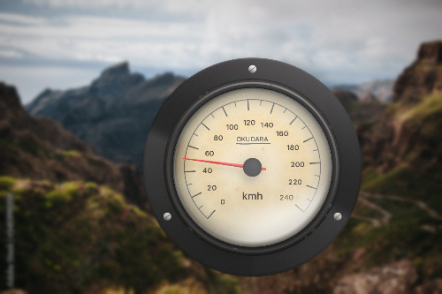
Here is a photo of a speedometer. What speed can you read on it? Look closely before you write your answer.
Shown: 50 km/h
